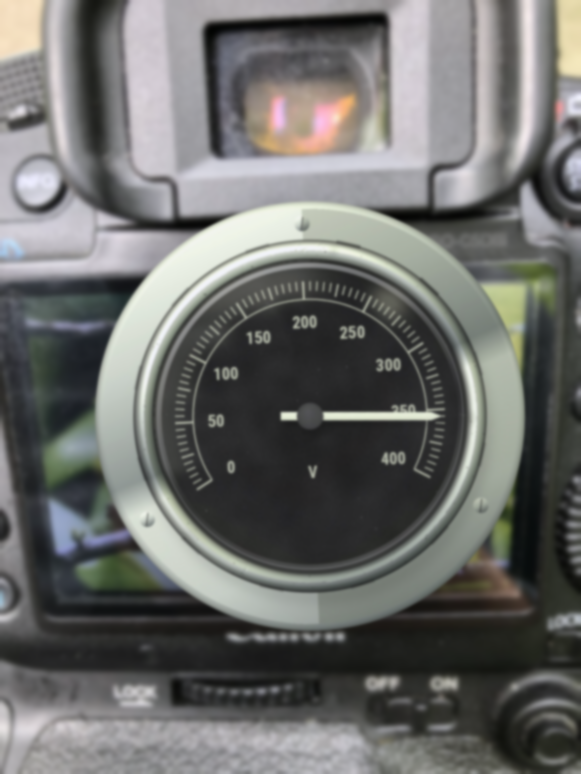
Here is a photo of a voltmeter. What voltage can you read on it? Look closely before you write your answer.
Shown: 355 V
